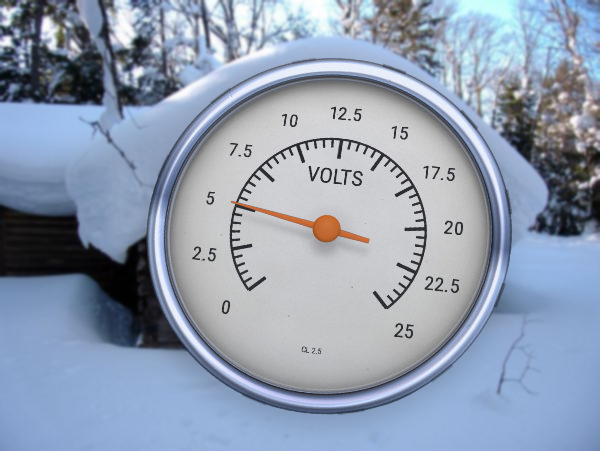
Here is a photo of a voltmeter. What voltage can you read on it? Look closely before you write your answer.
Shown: 5 V
